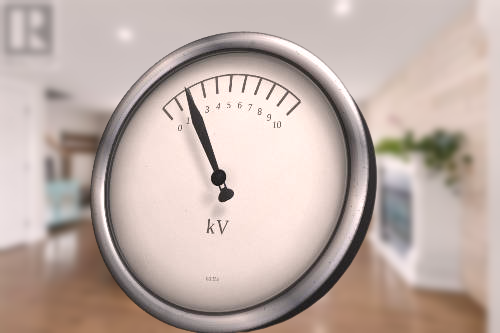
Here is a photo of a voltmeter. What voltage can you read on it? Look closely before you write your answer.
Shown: 2 kV
